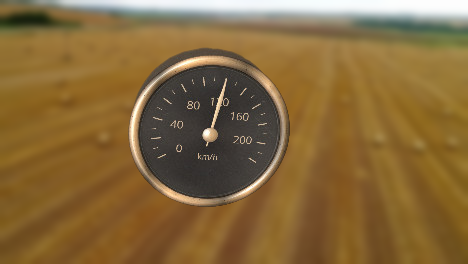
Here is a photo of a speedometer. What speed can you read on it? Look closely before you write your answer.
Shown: 120 km/h
